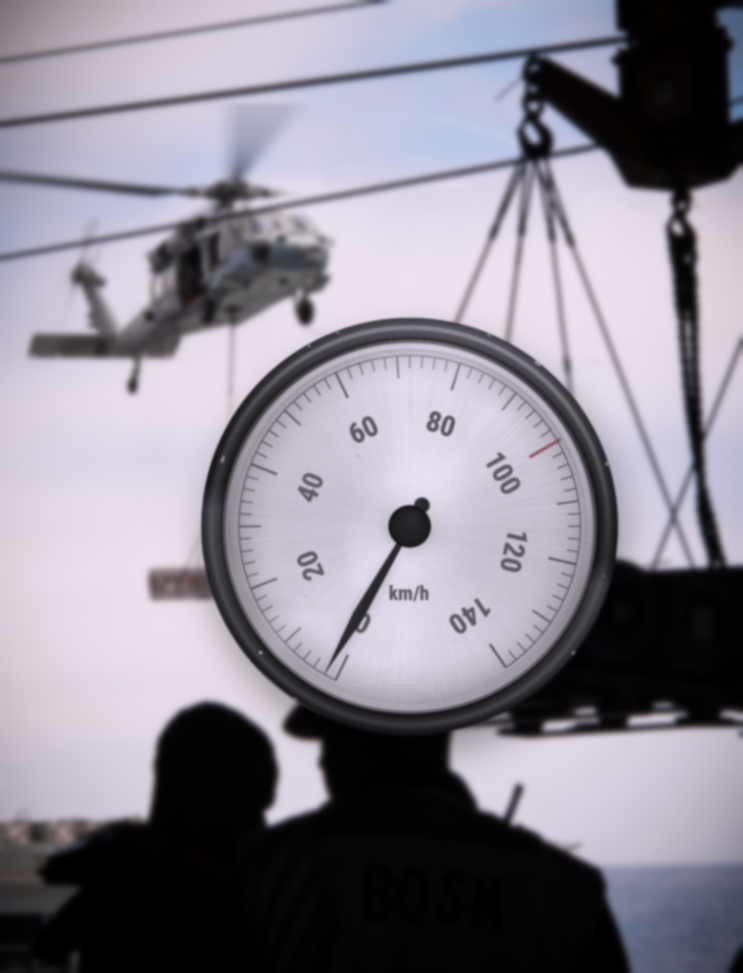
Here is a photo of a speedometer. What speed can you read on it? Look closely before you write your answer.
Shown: 2 km/h
